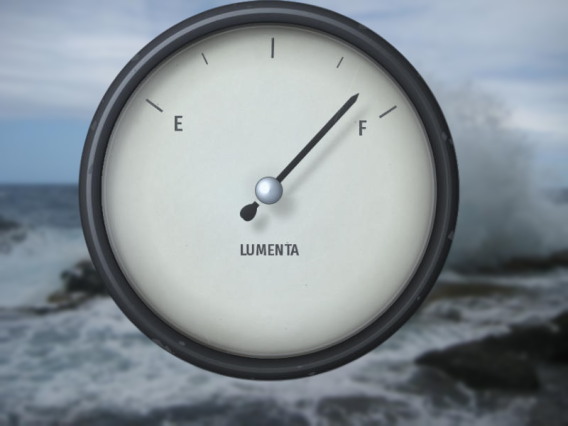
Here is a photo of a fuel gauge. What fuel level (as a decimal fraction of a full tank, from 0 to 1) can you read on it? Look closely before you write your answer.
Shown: 0.875
